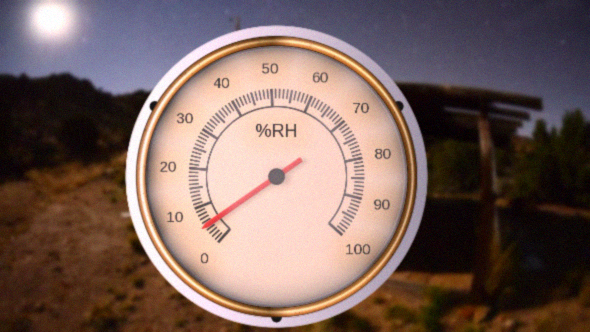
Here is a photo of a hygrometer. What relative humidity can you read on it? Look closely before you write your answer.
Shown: 5 %
